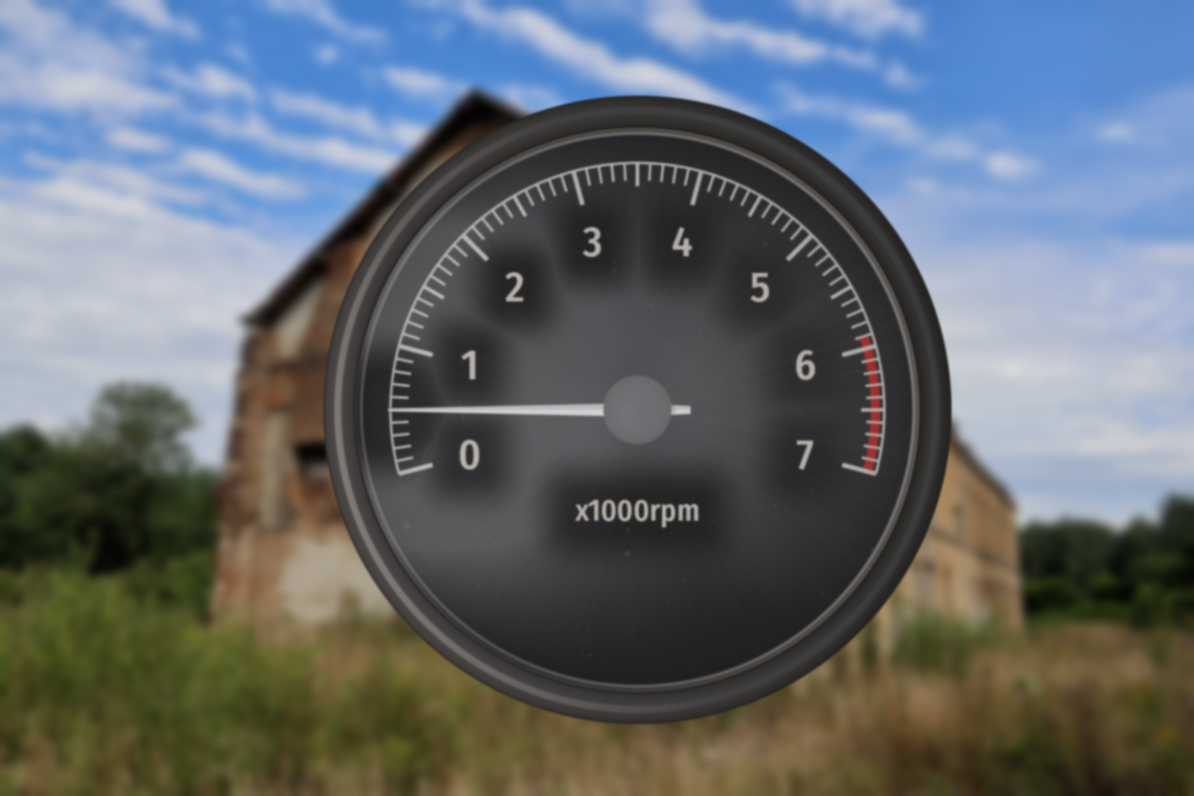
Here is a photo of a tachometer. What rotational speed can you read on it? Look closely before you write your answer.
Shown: 500 rpm
